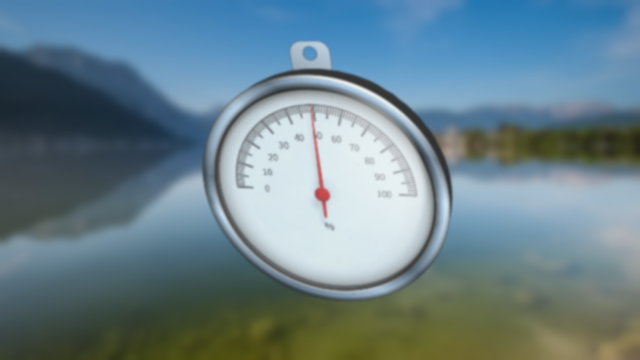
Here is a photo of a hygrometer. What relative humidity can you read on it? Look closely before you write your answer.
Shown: 50 %
